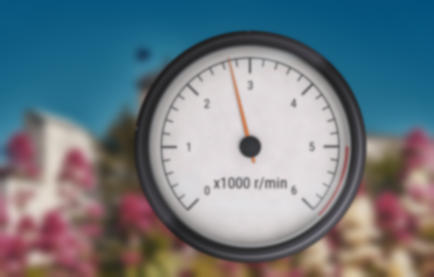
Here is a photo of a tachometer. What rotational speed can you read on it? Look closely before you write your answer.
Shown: 2700 rpm
